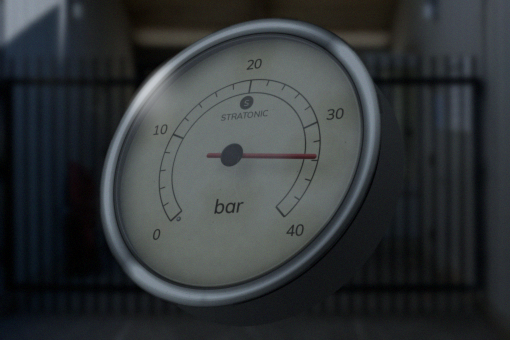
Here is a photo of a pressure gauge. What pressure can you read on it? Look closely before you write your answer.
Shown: 34 bar
